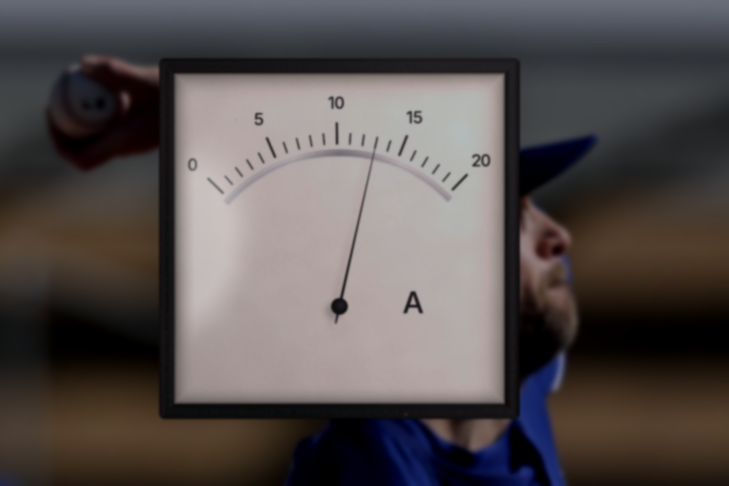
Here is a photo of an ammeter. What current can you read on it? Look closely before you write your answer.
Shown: 13 A
